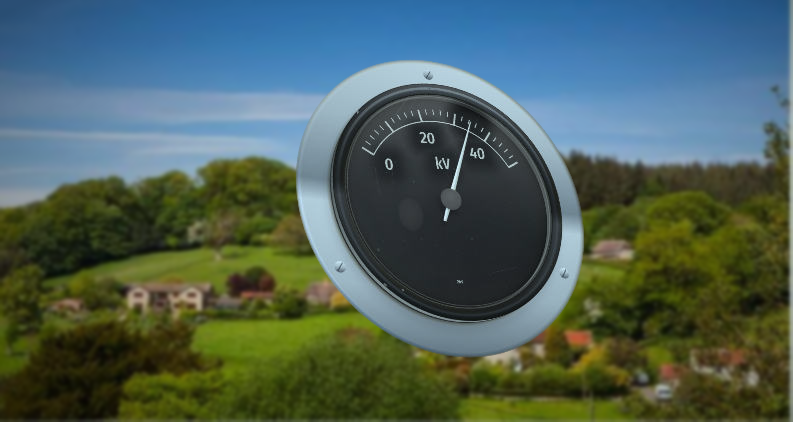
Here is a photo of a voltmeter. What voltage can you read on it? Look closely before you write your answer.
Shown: 34 kV
